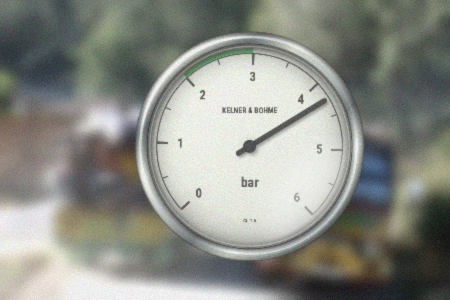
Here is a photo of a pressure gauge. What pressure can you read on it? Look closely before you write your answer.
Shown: 4.25 bar
